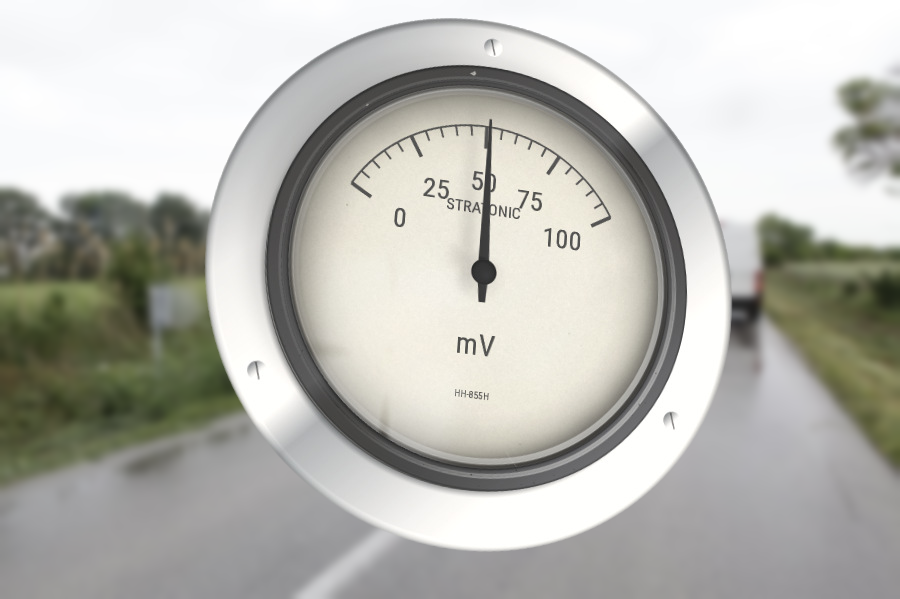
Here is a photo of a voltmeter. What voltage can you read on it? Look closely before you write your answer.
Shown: 50 mV
